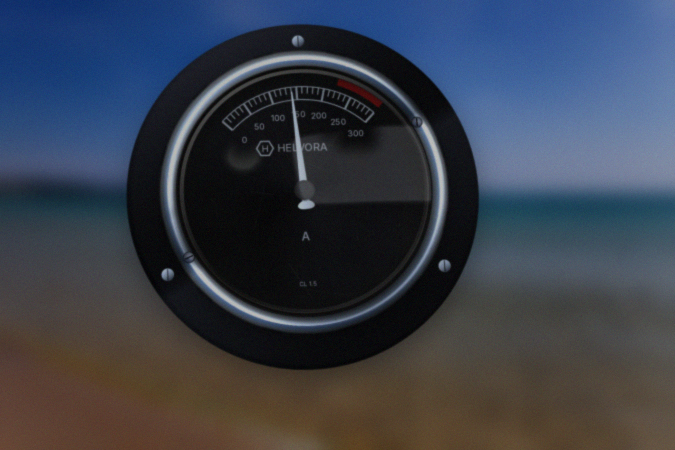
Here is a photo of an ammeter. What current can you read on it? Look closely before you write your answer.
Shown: 140 A
